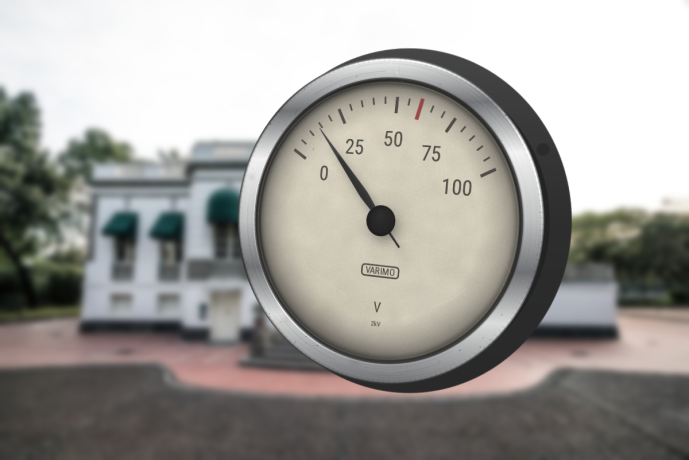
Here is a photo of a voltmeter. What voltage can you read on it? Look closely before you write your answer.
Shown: 15 V
